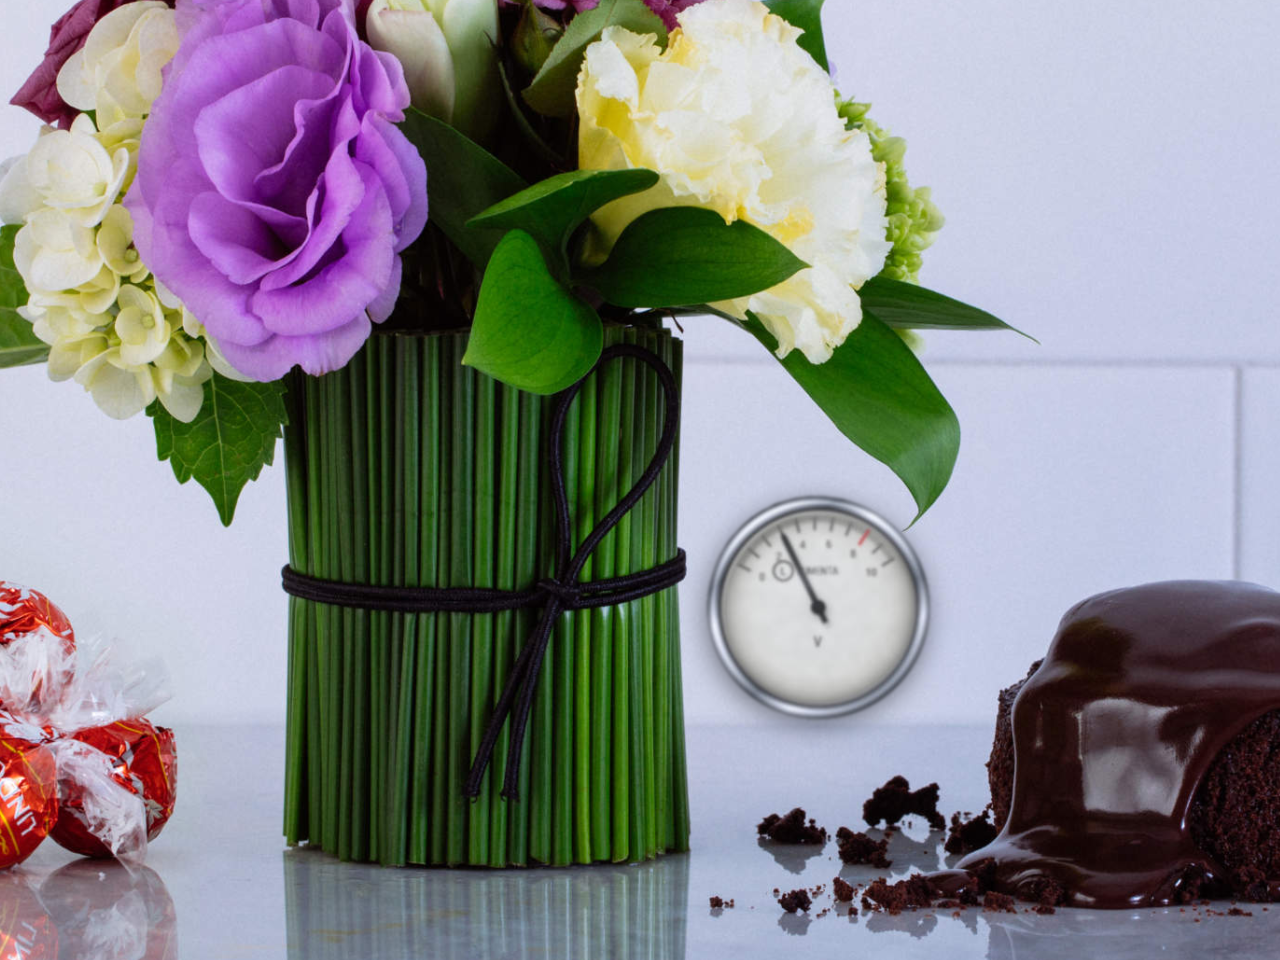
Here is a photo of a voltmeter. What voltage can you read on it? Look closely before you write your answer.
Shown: 3 V
